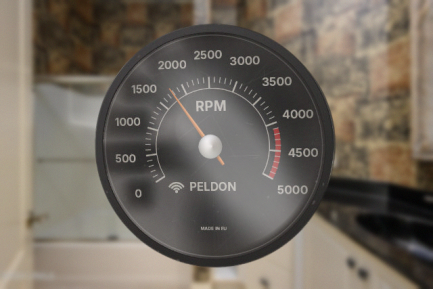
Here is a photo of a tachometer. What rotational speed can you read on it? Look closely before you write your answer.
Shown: 1800 rpm
